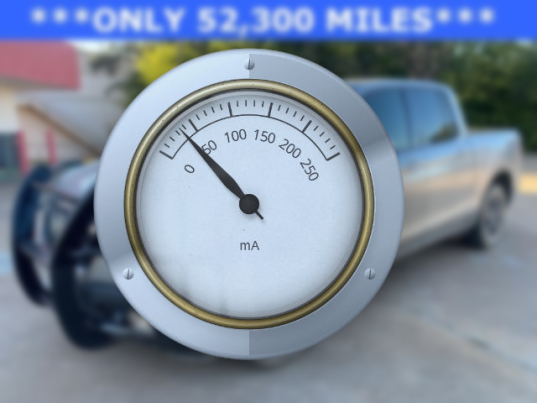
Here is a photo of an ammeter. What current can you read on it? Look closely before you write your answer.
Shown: 35 mA
